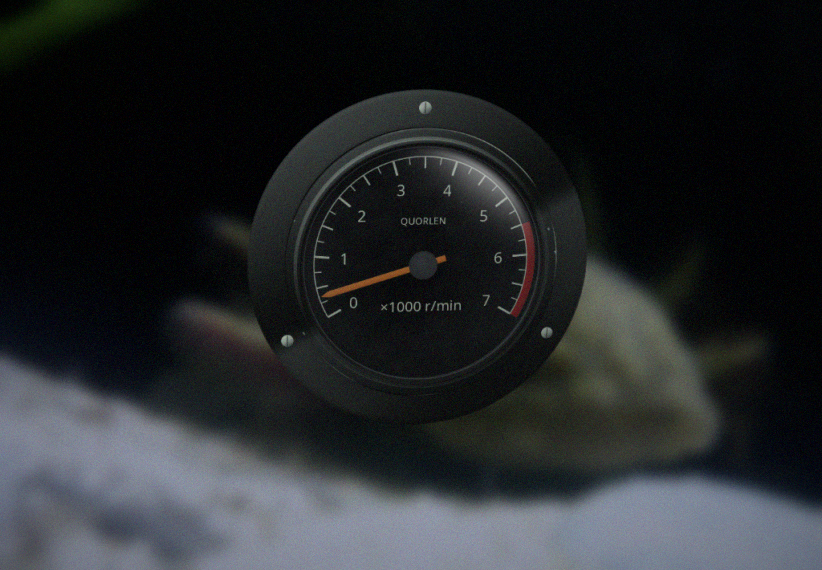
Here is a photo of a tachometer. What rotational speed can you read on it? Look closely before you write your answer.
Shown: 375 rpm
